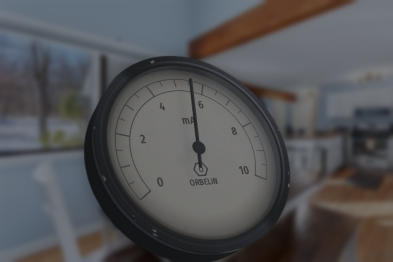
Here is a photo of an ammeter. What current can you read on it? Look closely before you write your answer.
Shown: 5.5 mA
